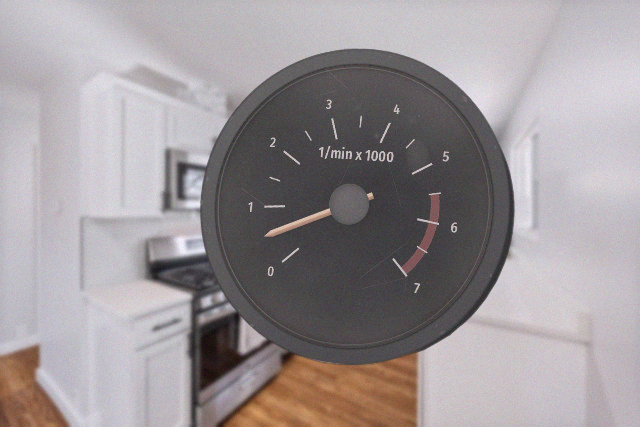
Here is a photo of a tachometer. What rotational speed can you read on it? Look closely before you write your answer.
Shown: 500 rpm
